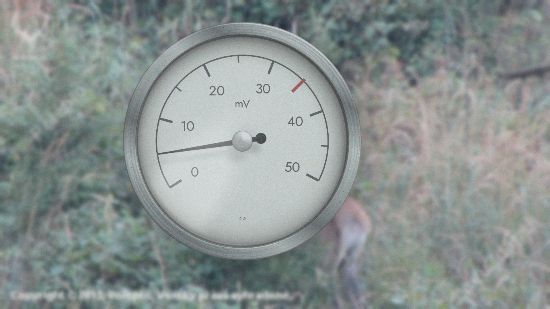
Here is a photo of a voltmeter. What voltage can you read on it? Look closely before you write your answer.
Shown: 5 mV
